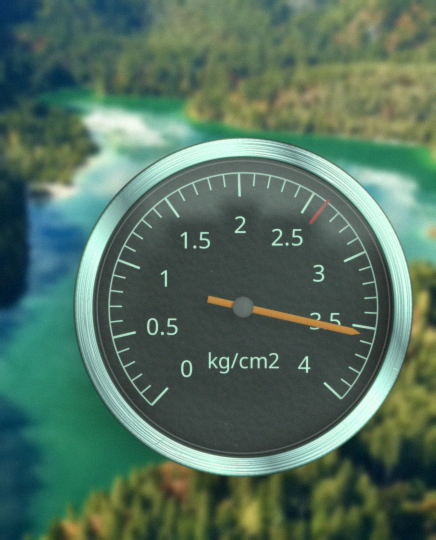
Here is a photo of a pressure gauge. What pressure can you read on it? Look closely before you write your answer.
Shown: 3.55 kg/cm²
